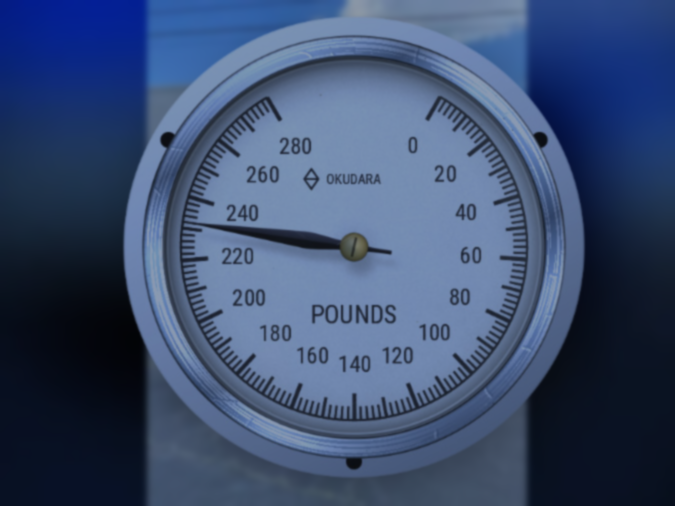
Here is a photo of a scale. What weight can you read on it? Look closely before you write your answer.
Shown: 232 lb
